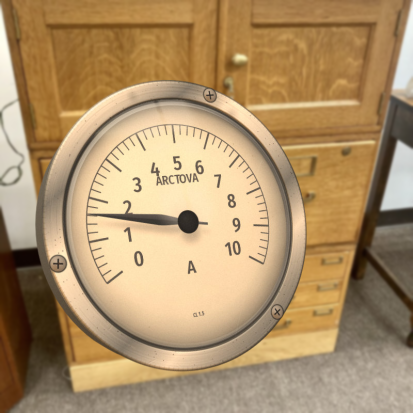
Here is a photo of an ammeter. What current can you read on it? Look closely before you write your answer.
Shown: 1.6 A
